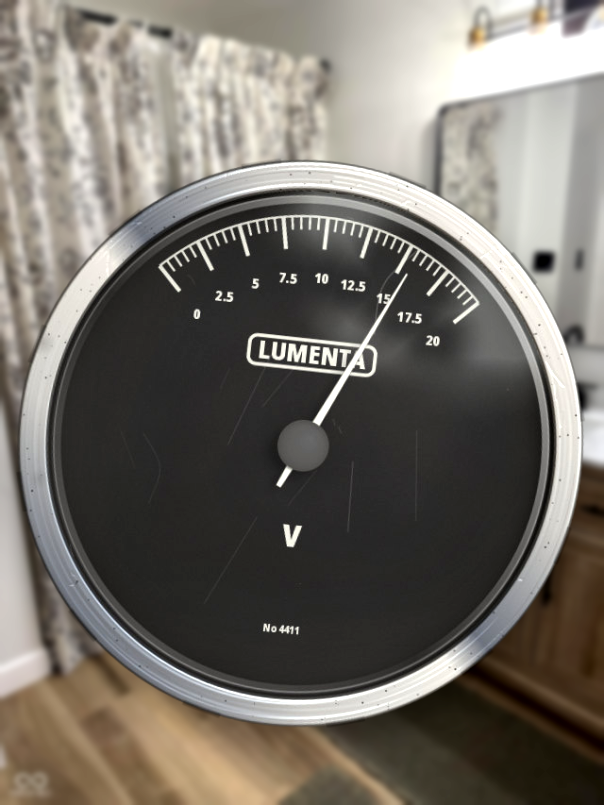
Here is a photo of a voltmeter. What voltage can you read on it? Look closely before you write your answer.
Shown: 15.5 V
